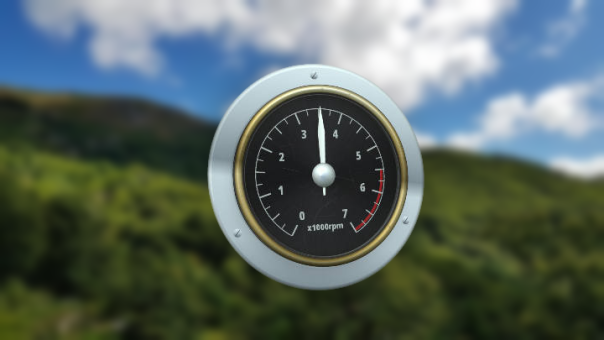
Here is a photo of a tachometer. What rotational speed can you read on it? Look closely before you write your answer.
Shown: 3500 rpm
